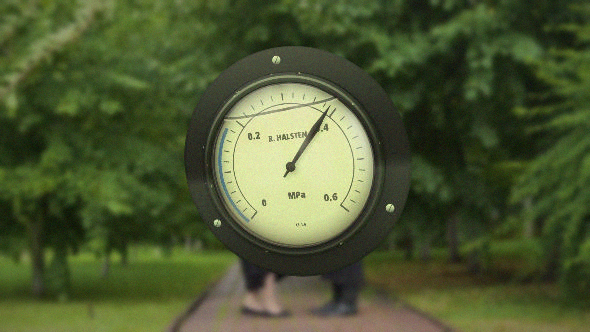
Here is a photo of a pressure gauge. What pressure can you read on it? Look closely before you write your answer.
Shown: 0.39 MPa
